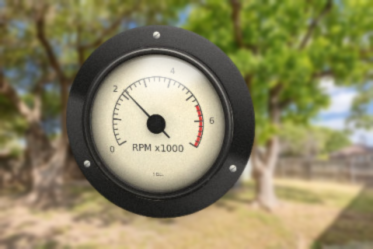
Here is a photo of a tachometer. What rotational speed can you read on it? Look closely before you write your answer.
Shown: 2200 rpm
